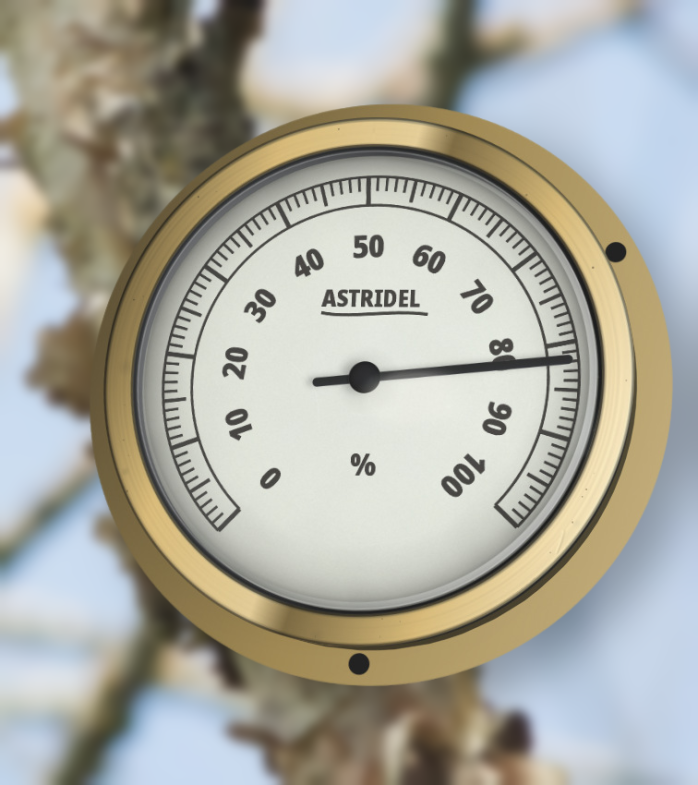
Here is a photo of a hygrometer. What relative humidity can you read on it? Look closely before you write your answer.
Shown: 82 %
